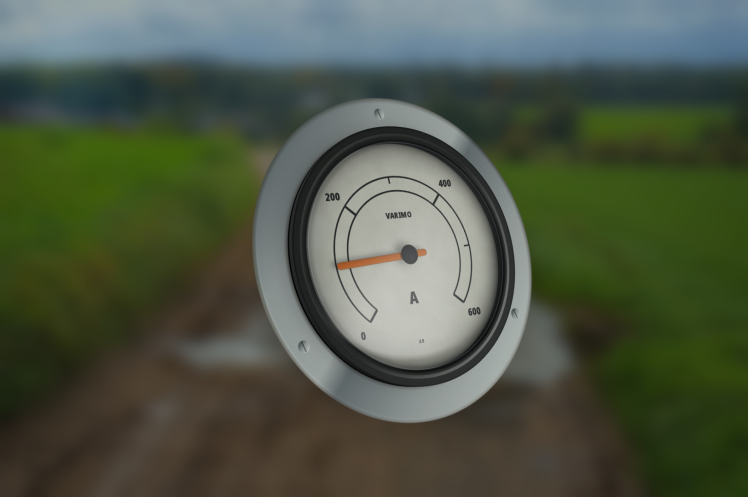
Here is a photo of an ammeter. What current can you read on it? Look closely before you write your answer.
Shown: 100 A
